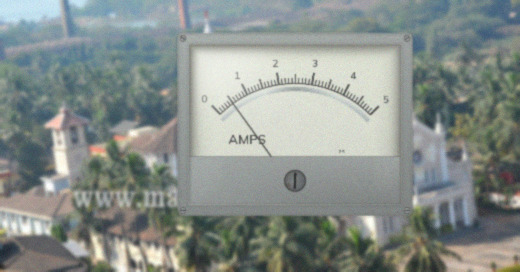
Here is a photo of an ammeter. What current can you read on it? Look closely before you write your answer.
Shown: 0.5 A
